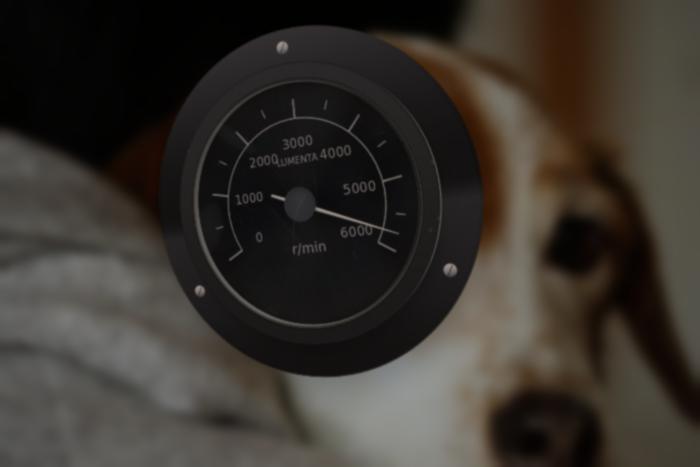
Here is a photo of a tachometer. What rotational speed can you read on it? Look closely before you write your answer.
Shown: 5750 rpm
